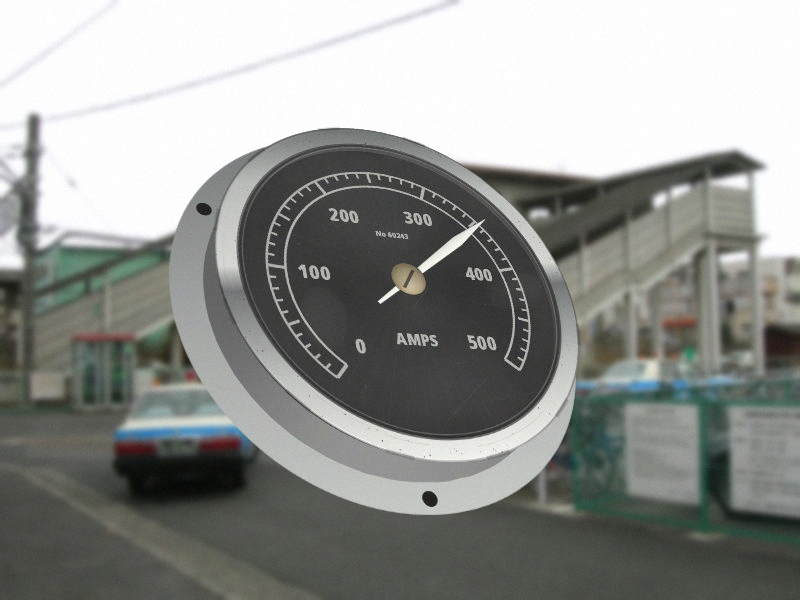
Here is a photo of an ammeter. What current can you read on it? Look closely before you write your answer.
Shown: 355 A
